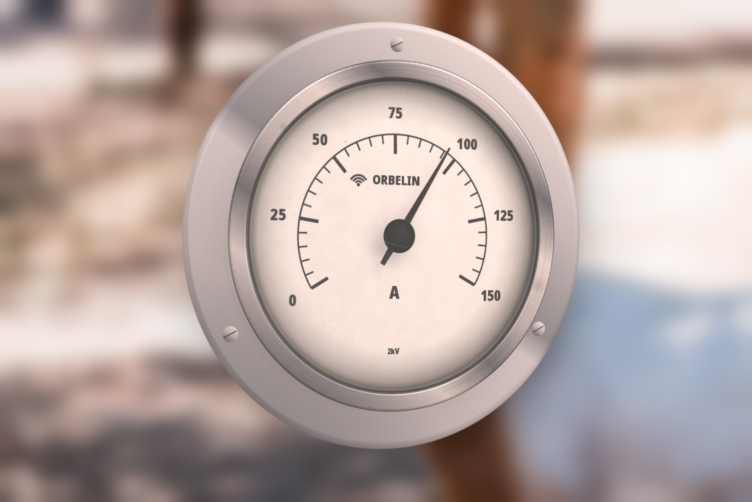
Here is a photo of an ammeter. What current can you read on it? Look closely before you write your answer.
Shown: 95 A
